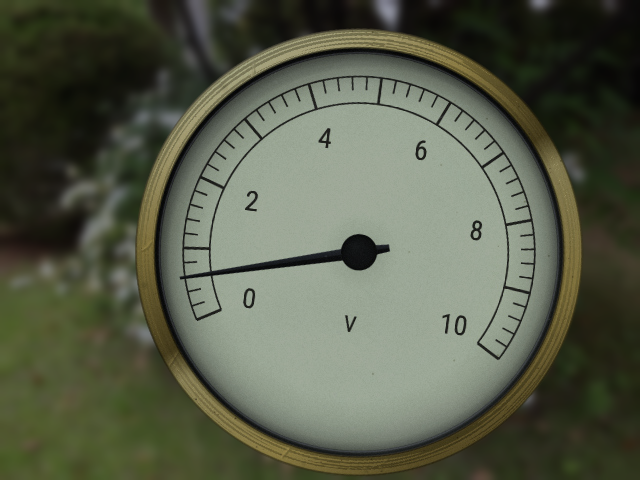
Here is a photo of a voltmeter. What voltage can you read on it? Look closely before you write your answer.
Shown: 0.6 V
